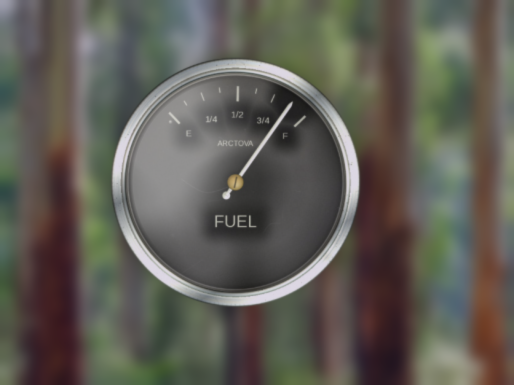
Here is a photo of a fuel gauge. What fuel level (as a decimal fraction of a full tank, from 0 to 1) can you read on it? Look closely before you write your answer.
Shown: 0.875
